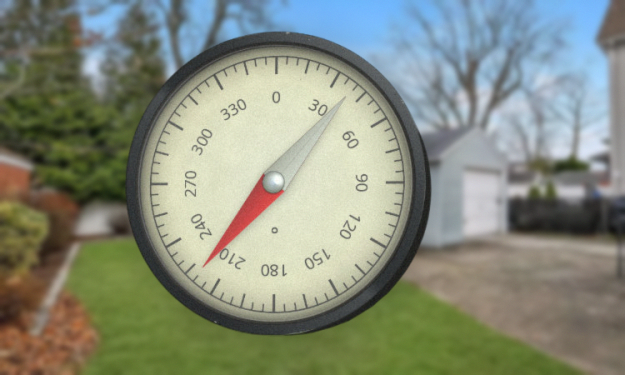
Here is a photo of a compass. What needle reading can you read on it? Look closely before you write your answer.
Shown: 220 °
